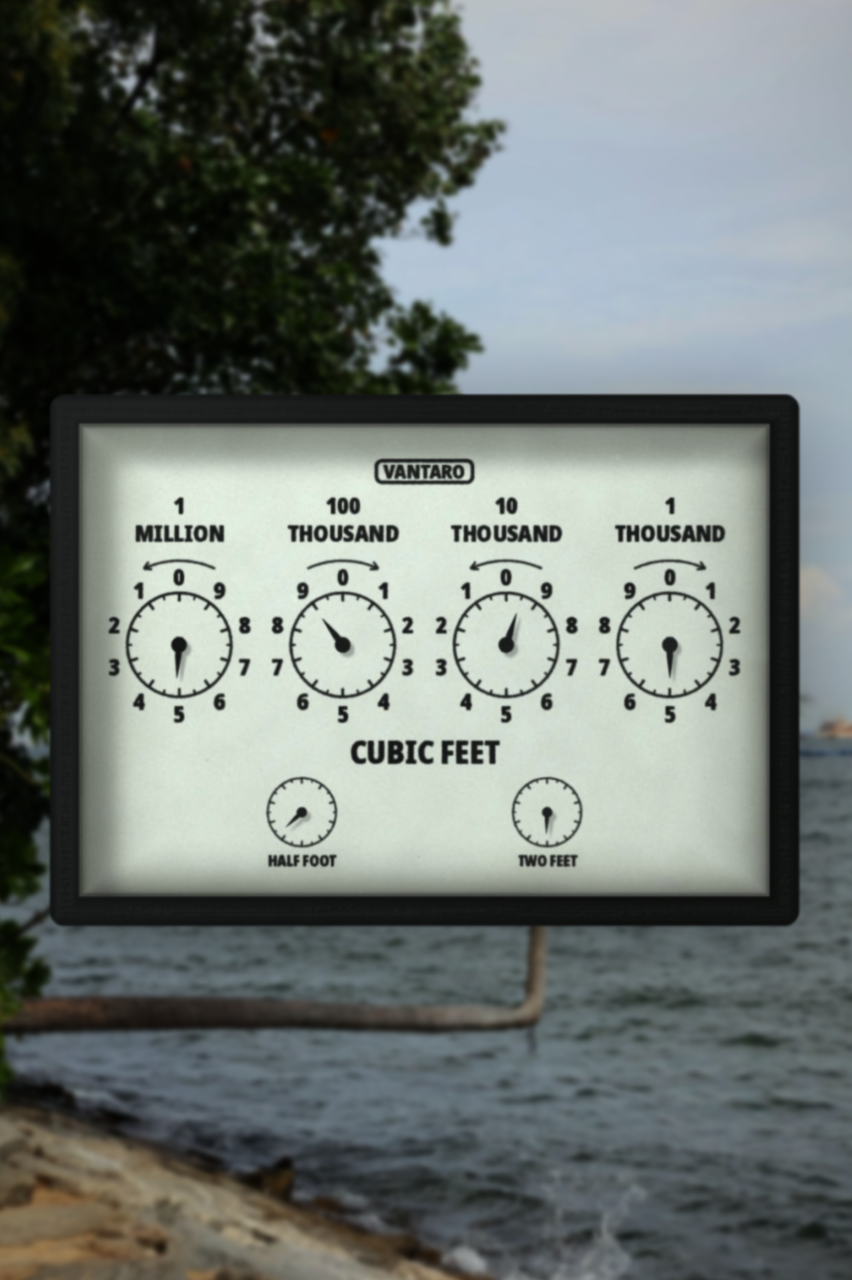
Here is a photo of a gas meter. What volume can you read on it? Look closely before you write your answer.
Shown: 489500 ft³
